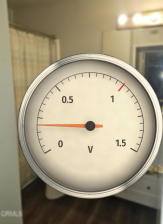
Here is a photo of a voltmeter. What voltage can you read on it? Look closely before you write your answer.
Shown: 0.2 V
